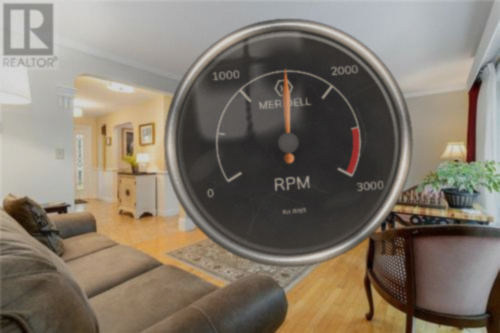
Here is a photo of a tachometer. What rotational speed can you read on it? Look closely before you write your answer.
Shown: 1500 rpm
